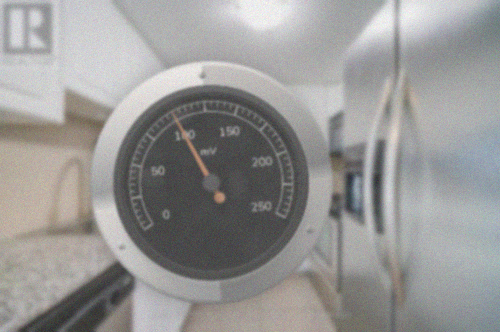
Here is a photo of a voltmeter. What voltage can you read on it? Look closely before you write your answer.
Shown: 100 mV
